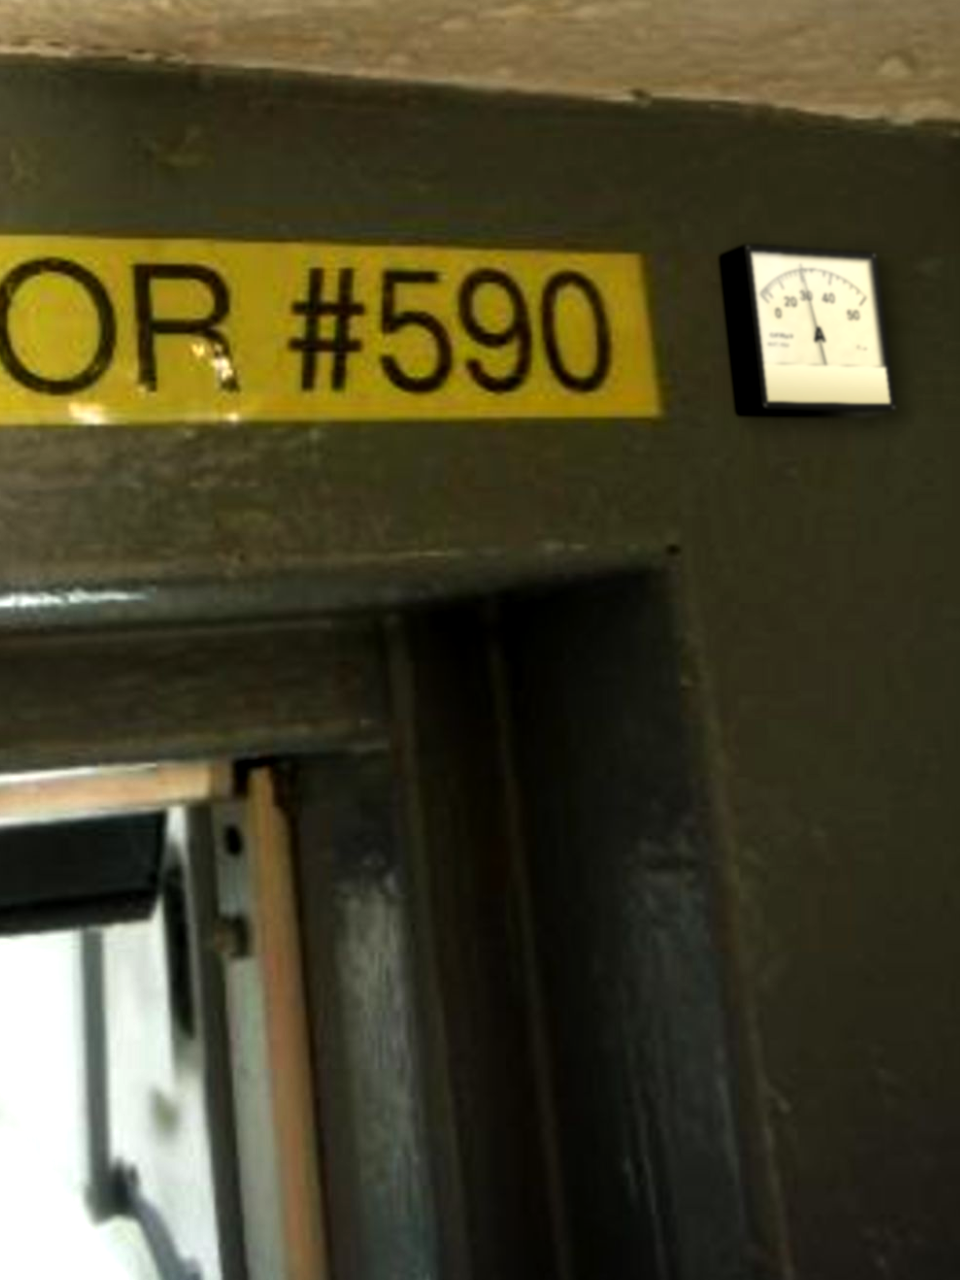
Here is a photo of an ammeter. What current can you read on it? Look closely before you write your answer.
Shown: 30 A
